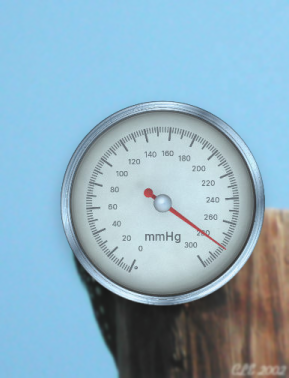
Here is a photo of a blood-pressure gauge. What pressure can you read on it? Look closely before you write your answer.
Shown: 280 mmHg
